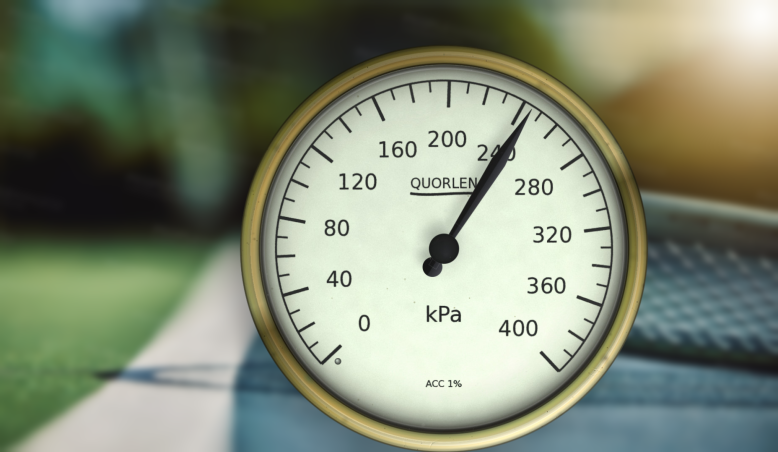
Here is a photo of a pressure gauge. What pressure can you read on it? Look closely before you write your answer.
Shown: 245 kPa
